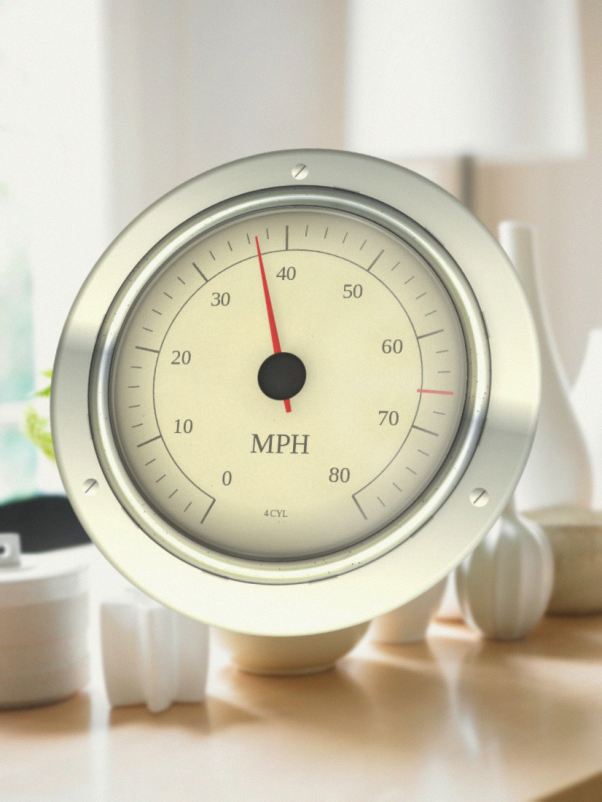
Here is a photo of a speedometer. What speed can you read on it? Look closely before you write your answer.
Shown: 37 mph
